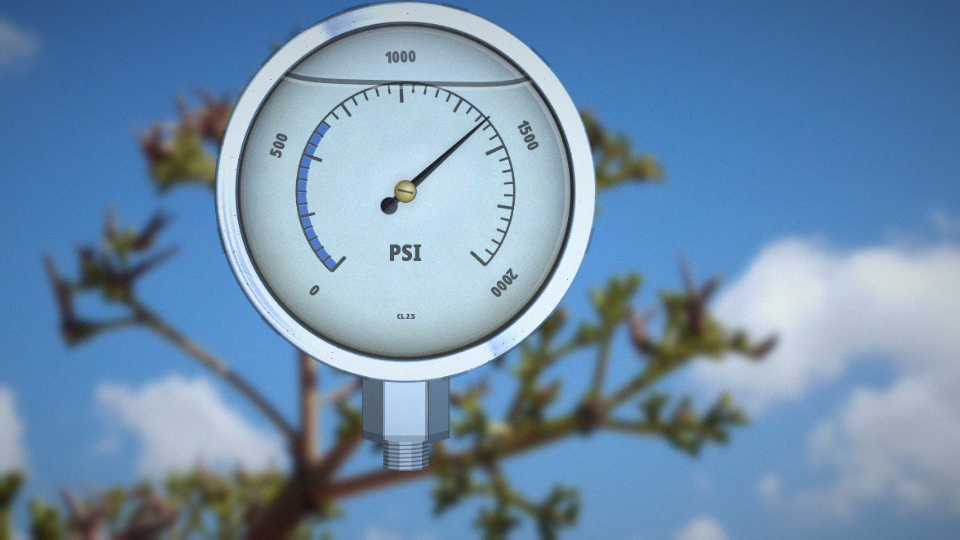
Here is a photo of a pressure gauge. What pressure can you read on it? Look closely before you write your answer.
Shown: 1375 psi
